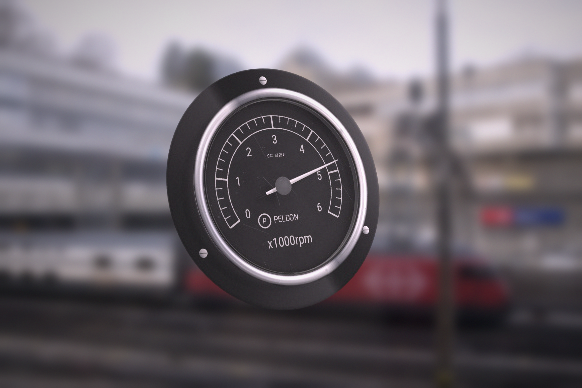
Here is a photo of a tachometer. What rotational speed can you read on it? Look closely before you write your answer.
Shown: 4800 rpm
